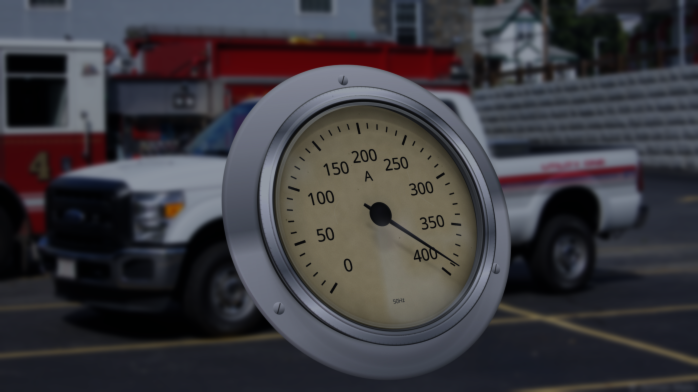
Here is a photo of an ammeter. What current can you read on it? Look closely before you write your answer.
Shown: 390 A
